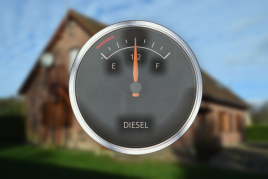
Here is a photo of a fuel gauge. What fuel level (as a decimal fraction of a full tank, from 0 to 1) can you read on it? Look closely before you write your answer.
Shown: 0.5
